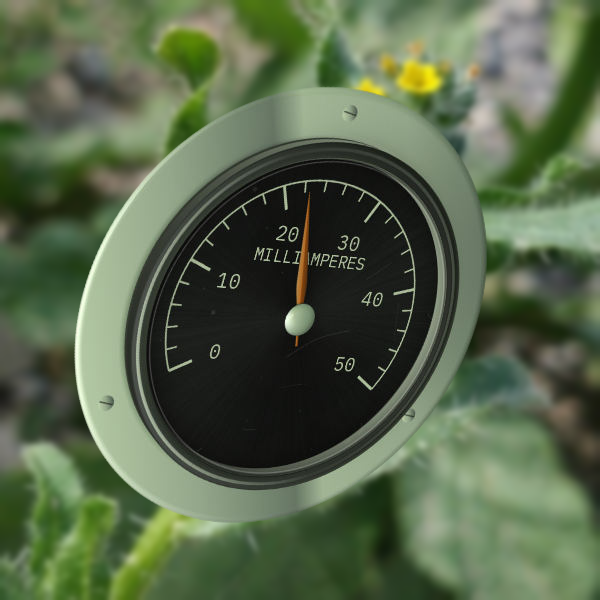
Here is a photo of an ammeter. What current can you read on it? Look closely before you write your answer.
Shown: 22 mA
